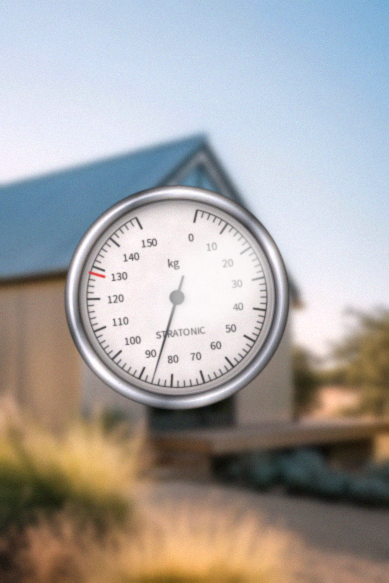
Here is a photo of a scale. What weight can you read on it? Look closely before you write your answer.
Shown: 86 kg
